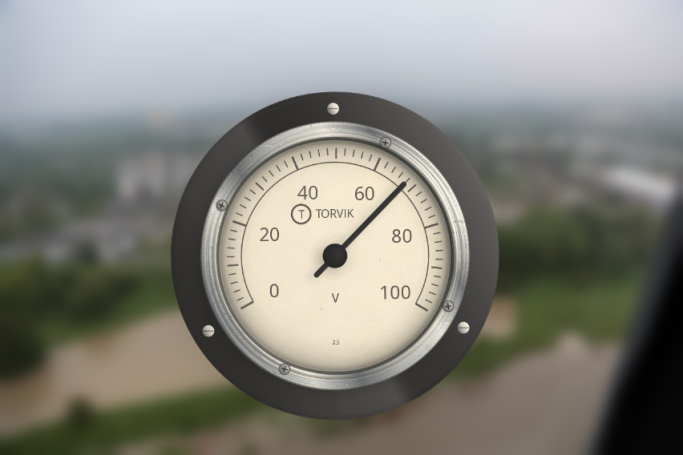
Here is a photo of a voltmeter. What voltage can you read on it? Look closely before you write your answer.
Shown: 68 V
